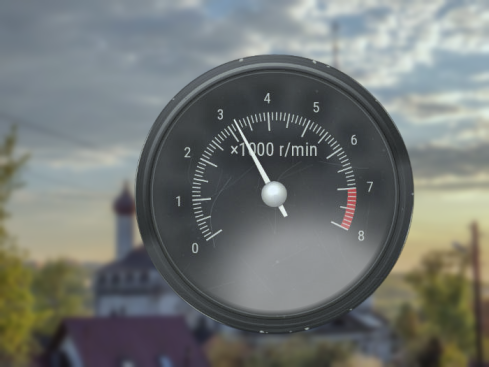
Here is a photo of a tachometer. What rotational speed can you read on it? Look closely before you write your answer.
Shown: 3200 rpm
